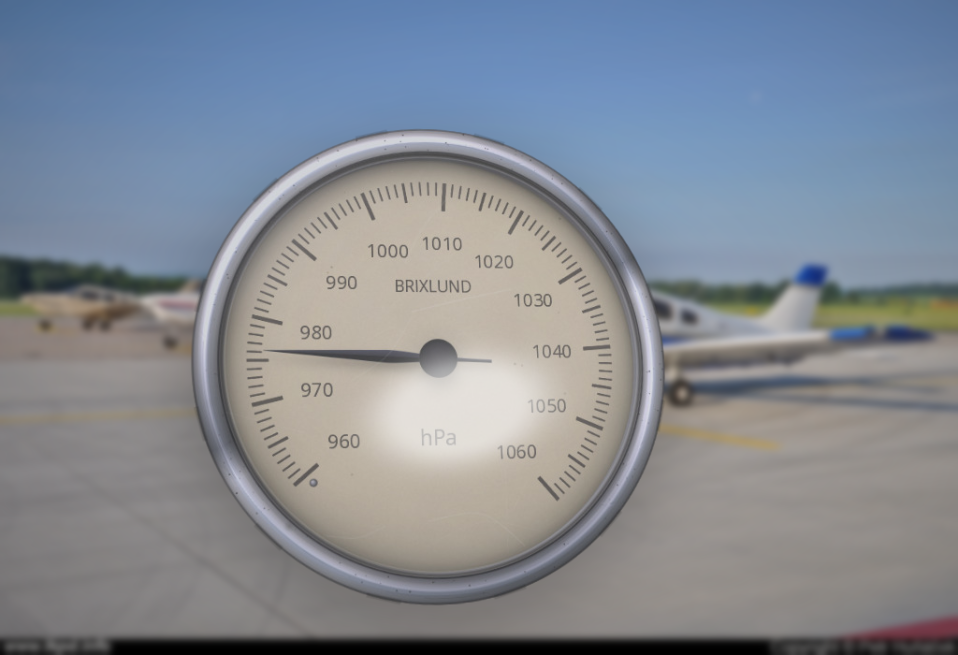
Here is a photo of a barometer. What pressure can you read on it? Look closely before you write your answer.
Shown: 976 hPa
